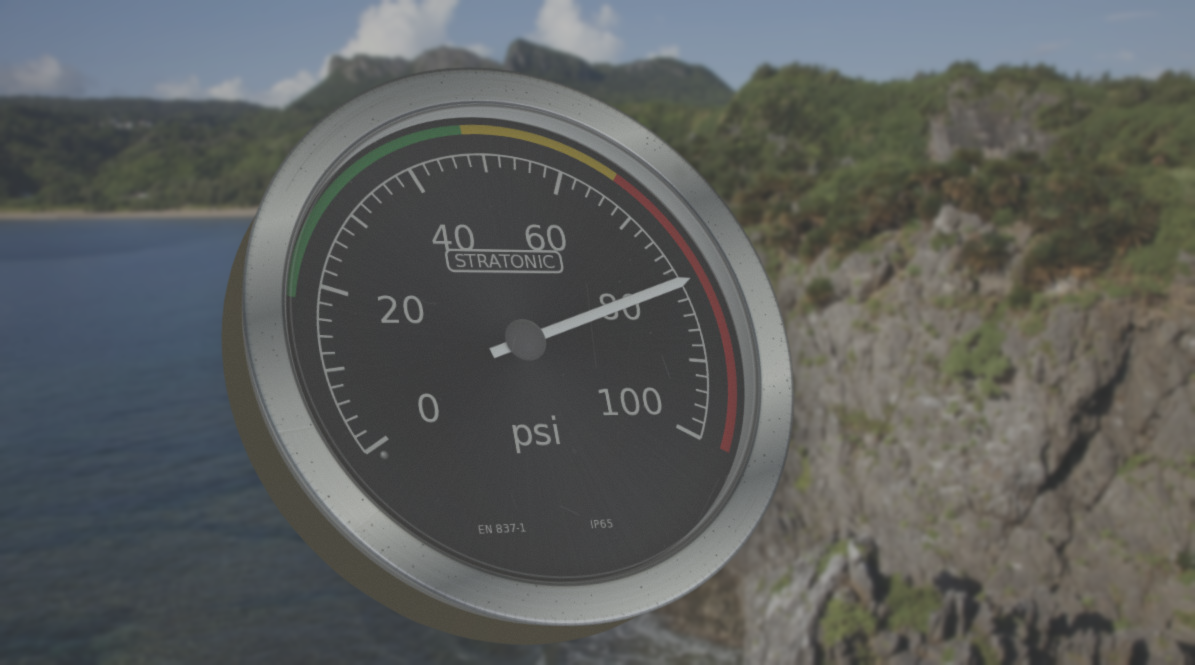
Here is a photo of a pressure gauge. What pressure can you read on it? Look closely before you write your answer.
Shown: 80 psi
